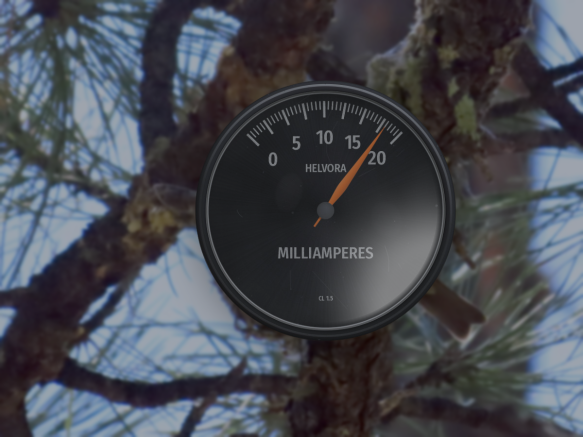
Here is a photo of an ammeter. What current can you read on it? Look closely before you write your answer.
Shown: 18 mA
